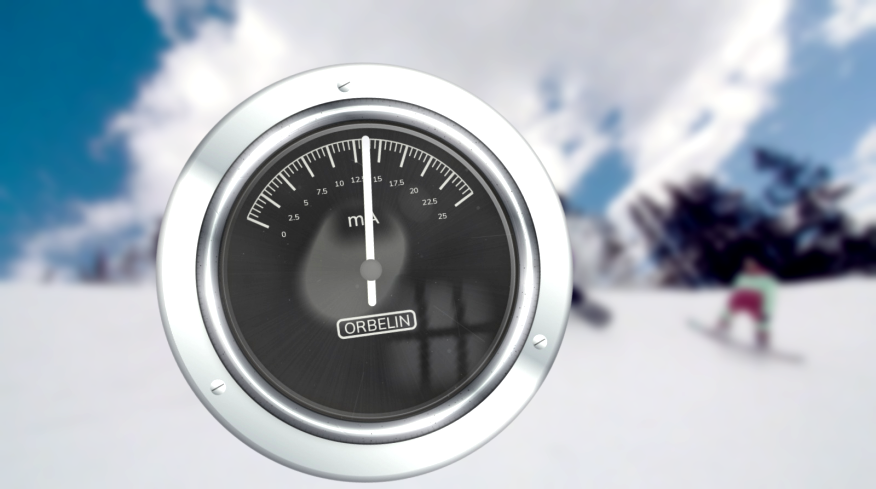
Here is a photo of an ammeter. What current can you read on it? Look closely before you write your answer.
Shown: 13.5 mA
